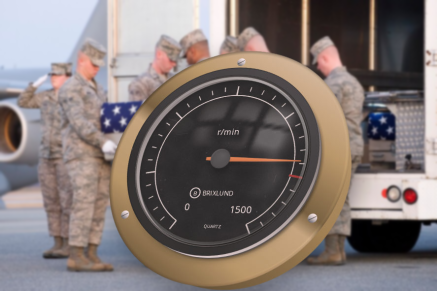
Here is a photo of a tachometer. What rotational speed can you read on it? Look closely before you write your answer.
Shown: 1200 rpm
